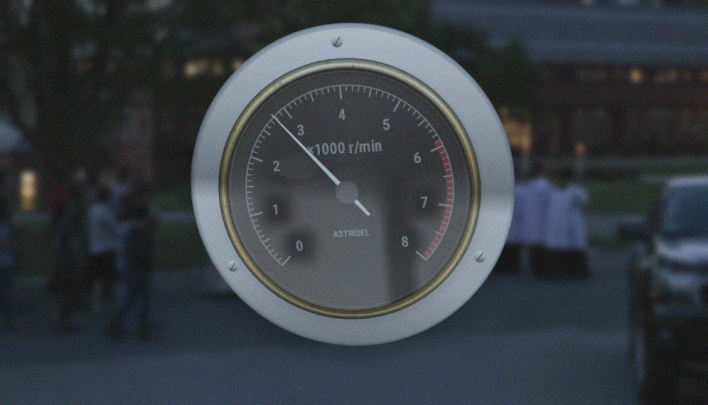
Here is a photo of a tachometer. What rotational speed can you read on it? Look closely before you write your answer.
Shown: 2800 rpm
